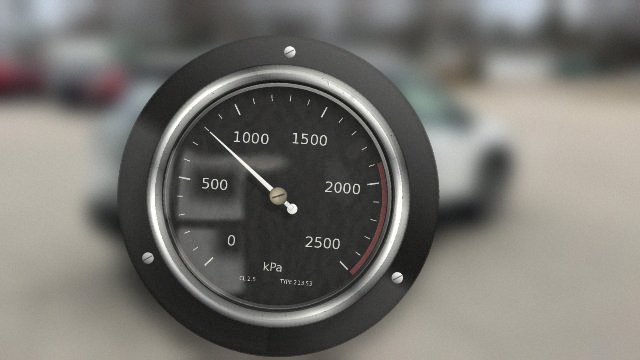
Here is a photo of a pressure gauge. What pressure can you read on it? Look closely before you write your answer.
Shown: 800 kPa
